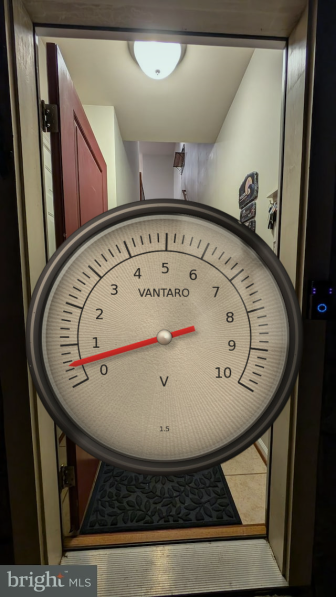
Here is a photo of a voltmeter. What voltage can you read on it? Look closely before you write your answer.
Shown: 0.5 V
